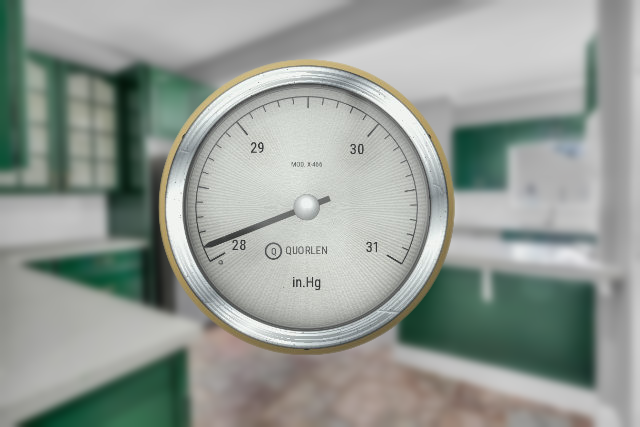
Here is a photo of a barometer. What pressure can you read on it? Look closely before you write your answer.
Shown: 28.1 inHg
